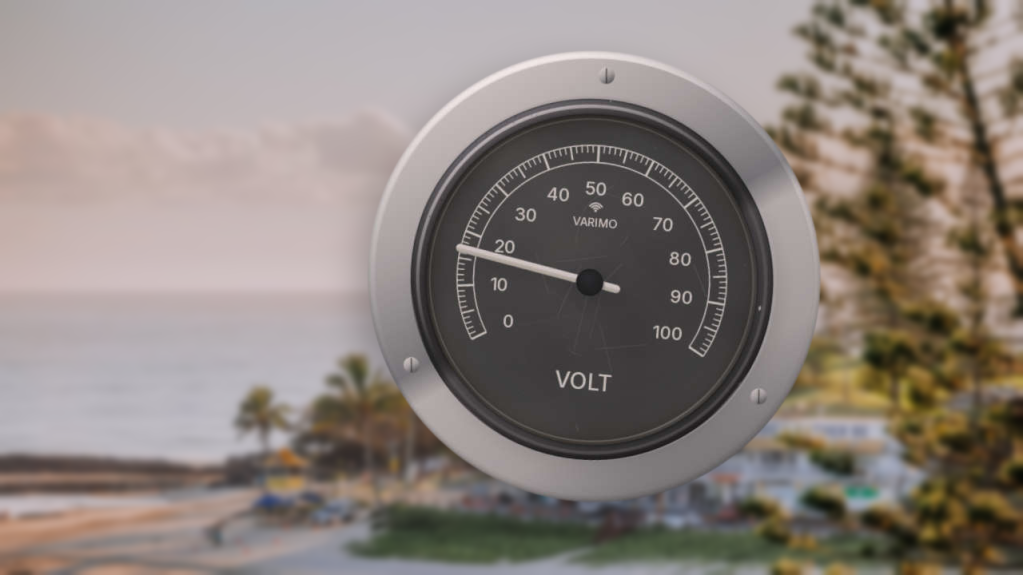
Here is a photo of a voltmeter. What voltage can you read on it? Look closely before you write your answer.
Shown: 17 V
